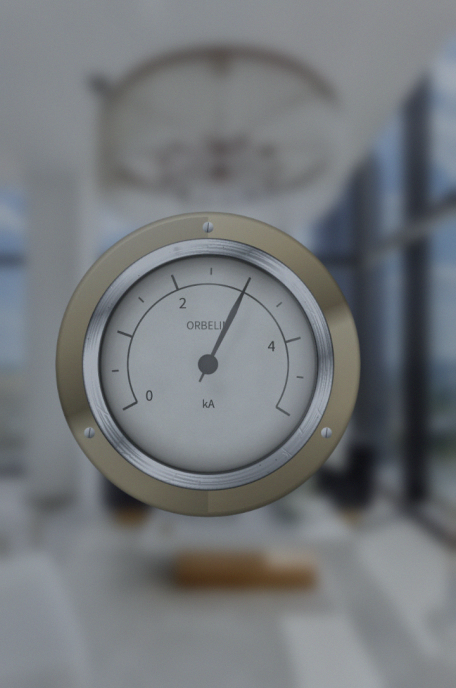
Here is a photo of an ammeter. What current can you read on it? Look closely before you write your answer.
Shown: 3 kA
